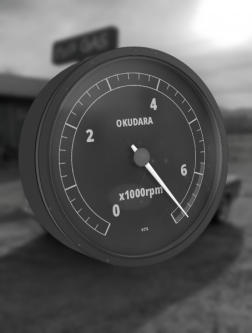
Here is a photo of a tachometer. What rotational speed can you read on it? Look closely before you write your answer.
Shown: 6800 rpm
